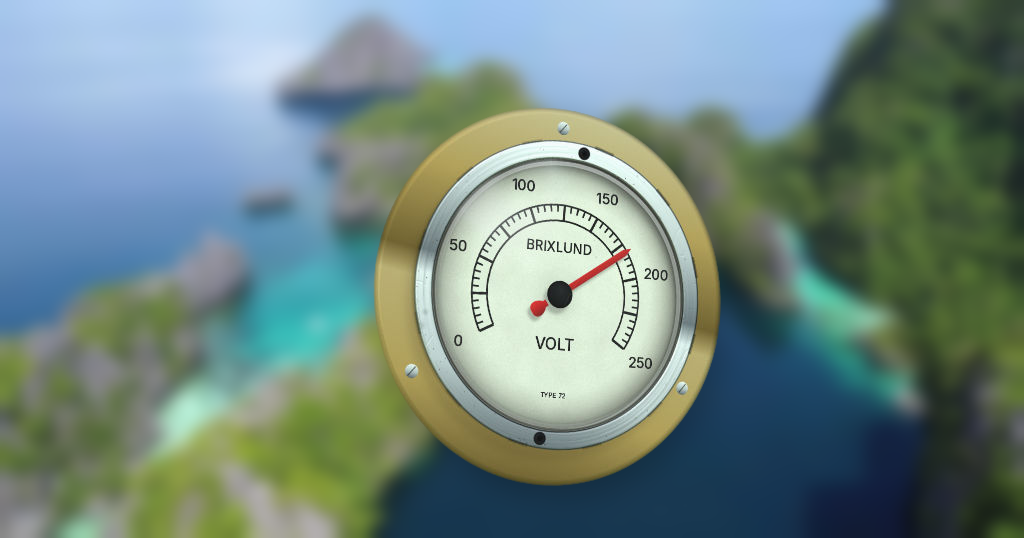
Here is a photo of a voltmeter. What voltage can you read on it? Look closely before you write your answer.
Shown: 180 V
